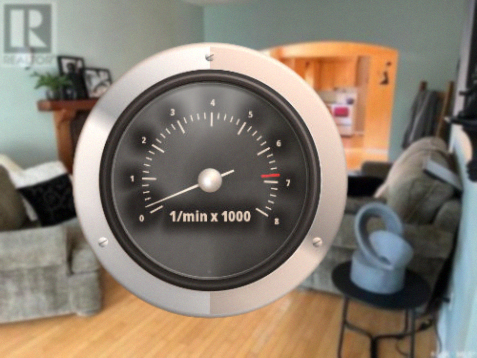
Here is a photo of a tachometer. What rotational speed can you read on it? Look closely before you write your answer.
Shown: 200 rpm
